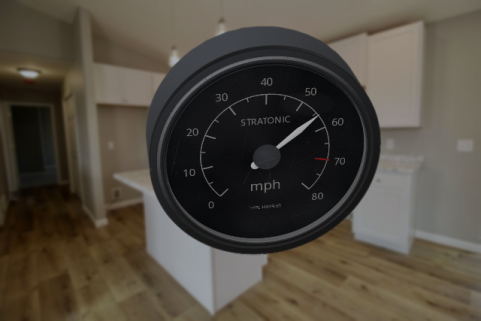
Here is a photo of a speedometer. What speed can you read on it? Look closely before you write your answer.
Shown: 55 mph
